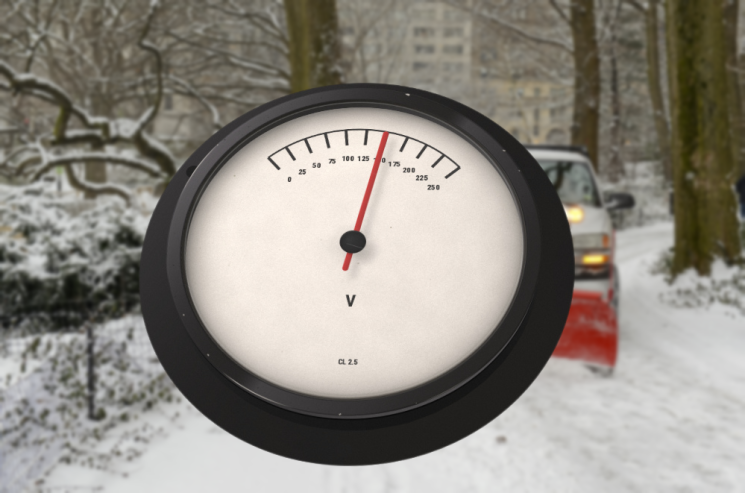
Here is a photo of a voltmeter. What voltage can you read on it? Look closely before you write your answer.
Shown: 150 V
